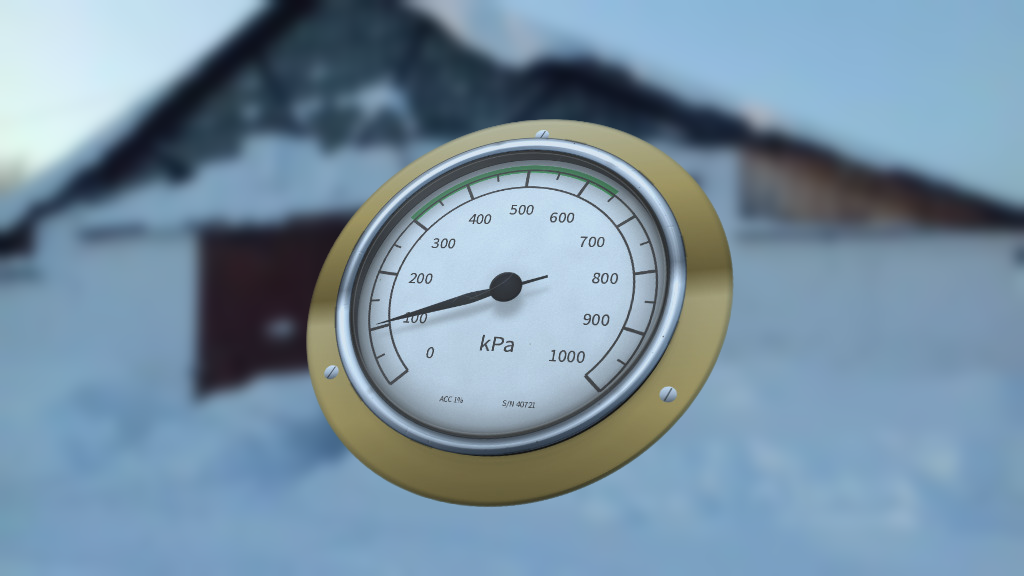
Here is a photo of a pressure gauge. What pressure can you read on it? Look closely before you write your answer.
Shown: 100 kPa
